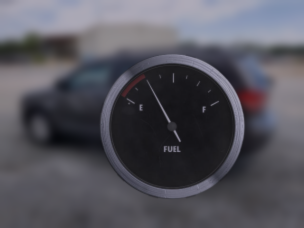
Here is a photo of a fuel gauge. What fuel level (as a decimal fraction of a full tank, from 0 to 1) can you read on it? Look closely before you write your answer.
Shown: 0.25
